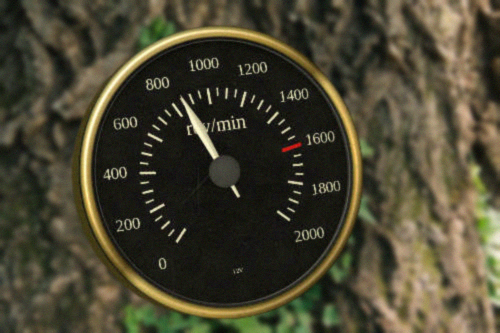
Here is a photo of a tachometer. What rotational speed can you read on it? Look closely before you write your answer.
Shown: 850 rpm
